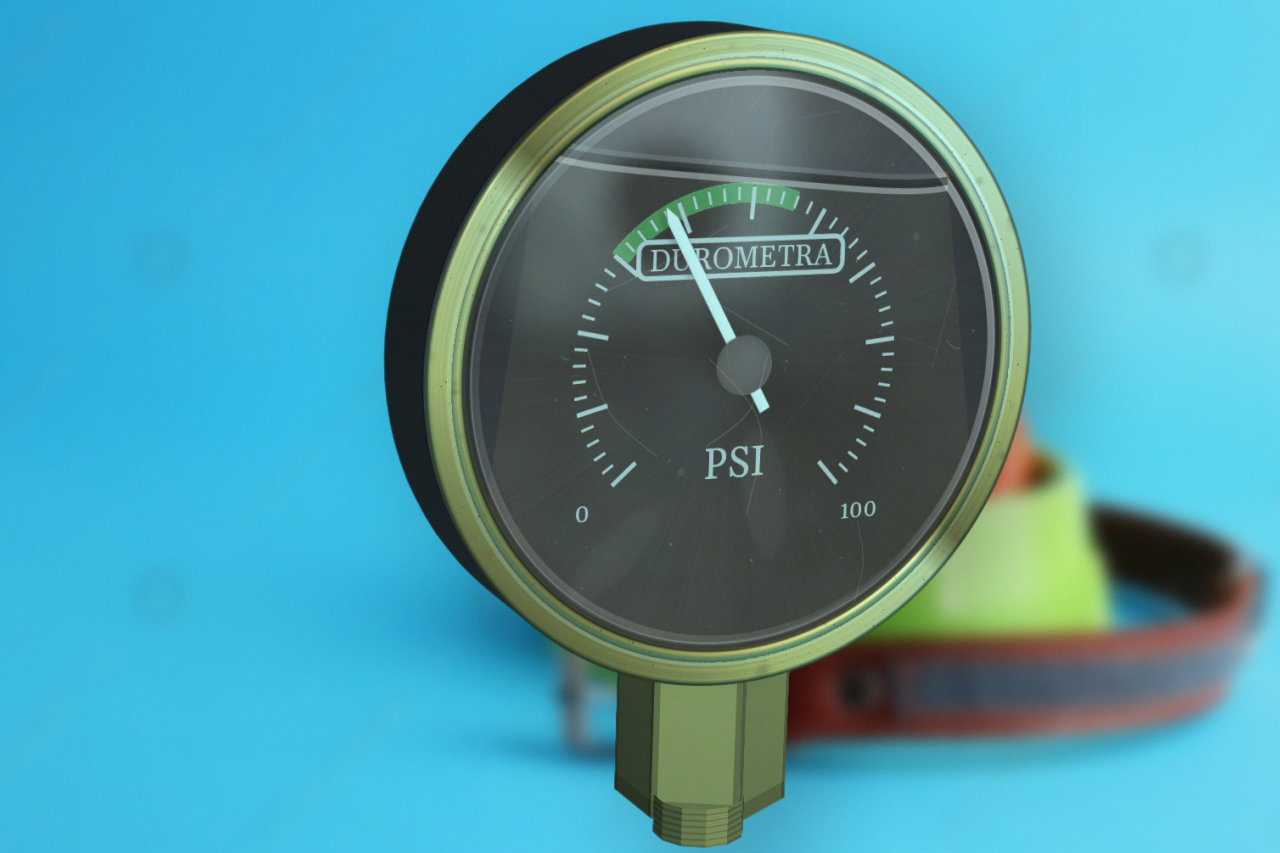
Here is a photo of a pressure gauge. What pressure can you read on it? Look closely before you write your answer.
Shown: 38 psi
